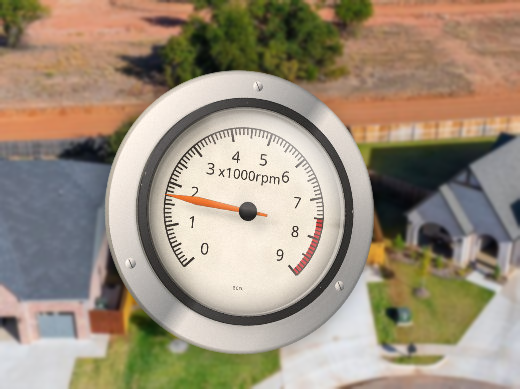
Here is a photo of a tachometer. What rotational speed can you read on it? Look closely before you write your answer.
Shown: 1700 rpm
